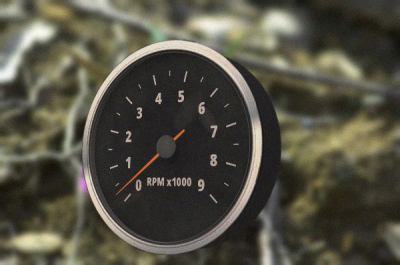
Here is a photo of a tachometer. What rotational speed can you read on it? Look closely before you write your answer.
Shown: 250 rpm
